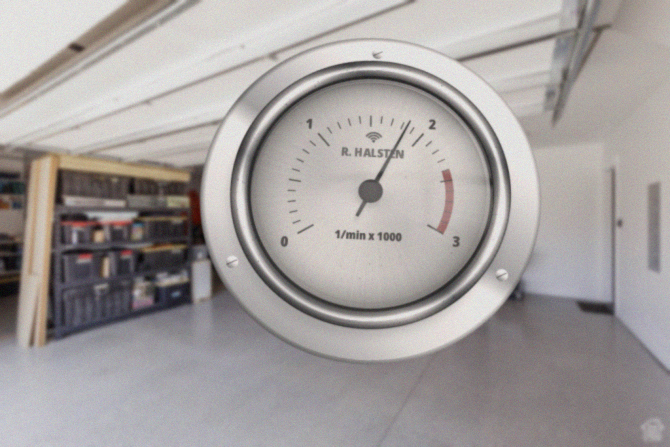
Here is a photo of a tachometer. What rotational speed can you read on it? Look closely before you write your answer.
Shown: 1850 rpm
